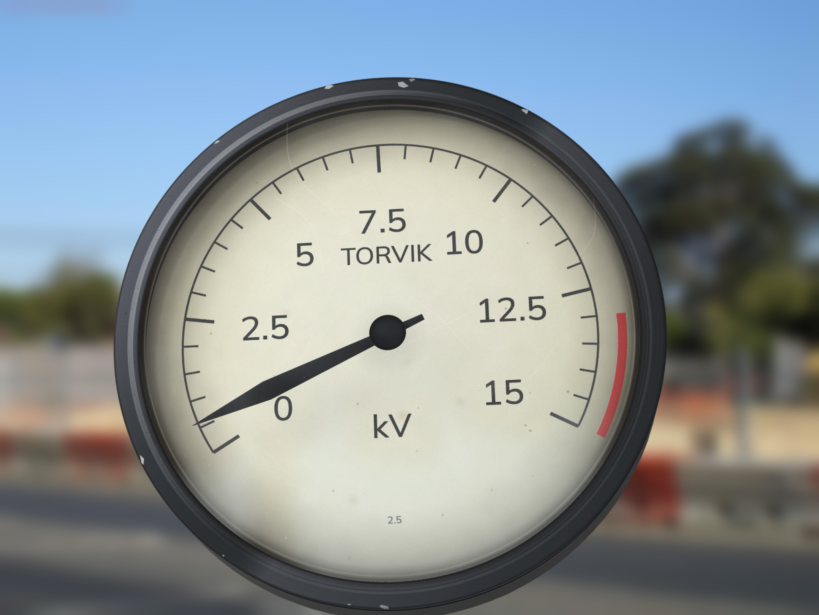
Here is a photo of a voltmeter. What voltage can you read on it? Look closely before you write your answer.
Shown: 0.5 kV
